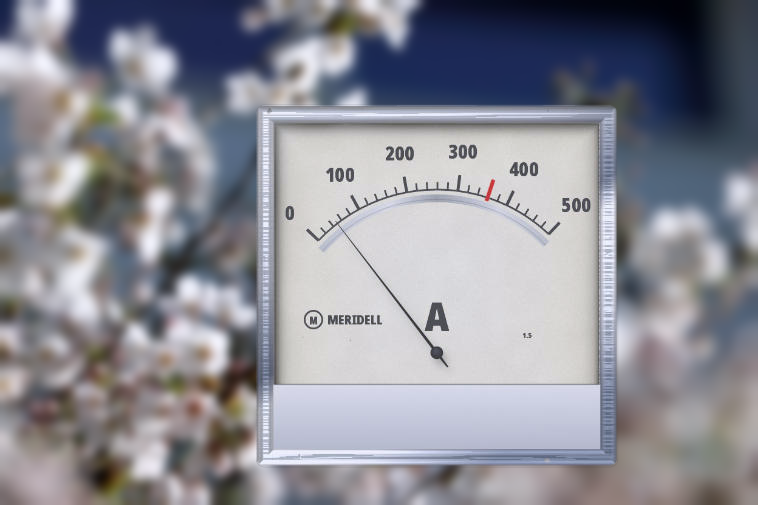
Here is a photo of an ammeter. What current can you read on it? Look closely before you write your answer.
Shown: 50 A
